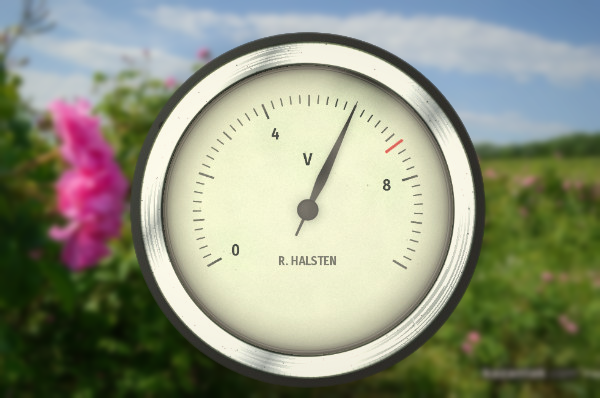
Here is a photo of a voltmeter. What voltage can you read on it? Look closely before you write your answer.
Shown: 6 V
